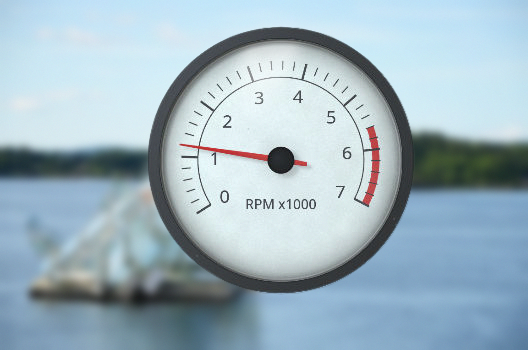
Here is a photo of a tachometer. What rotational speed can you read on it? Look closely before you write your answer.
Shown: 1200 rpm
